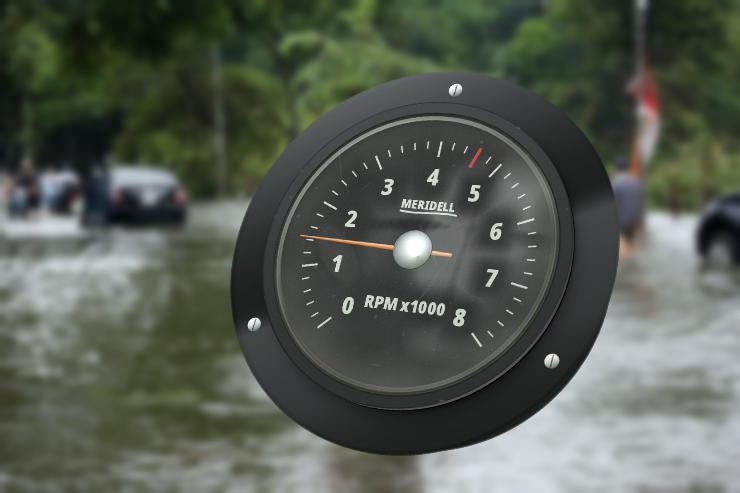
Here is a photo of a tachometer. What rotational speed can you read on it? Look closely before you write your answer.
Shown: 1400 rpm
